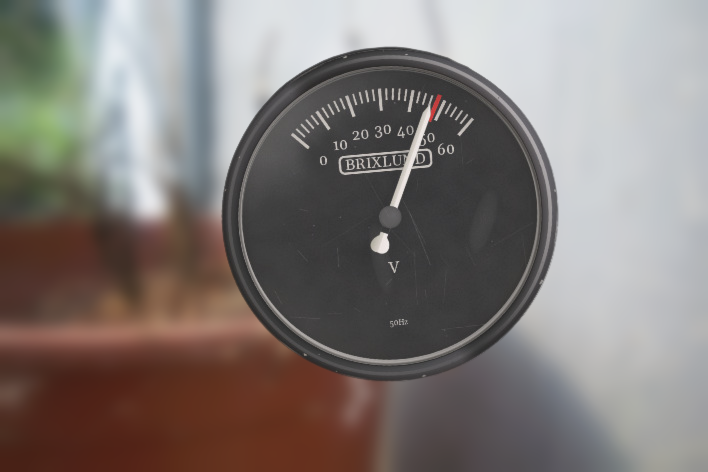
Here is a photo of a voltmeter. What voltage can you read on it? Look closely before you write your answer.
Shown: 46 V
